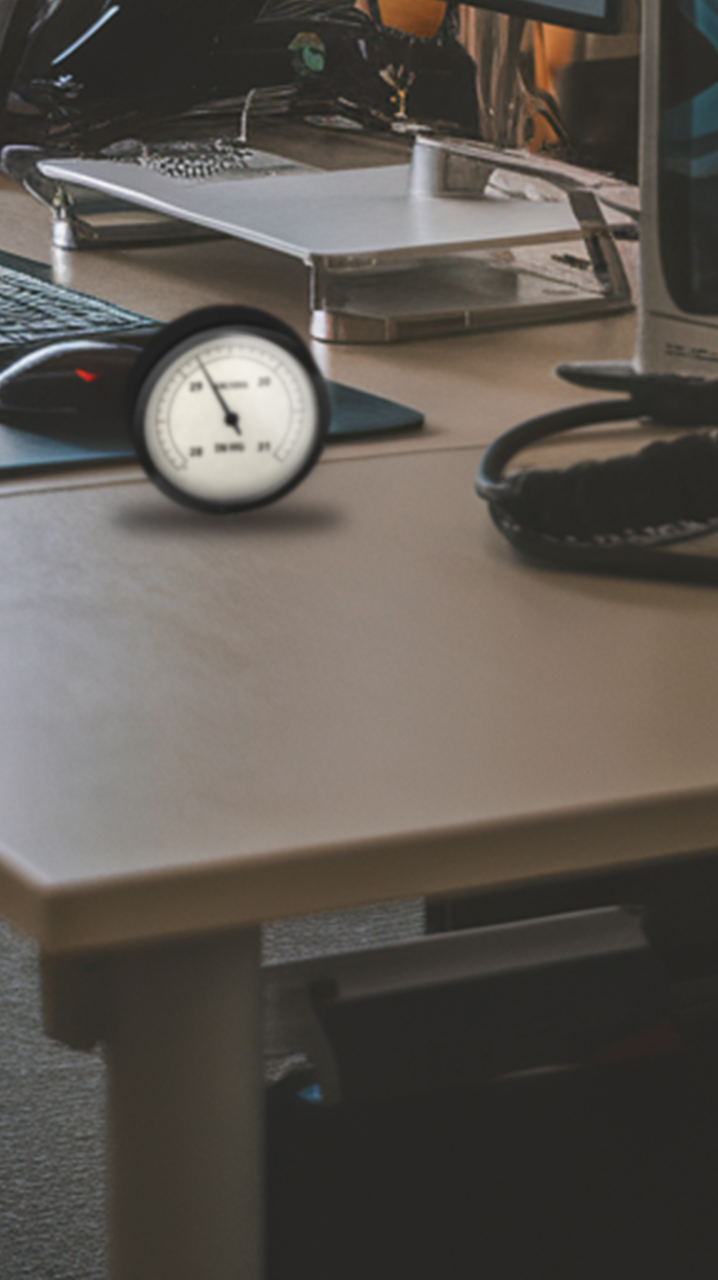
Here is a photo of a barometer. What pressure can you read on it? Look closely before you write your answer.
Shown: 29.2 inHg
